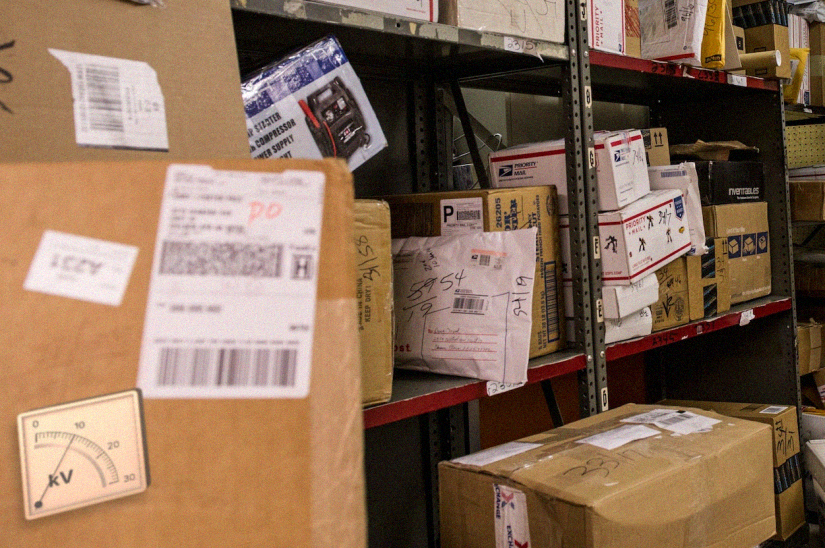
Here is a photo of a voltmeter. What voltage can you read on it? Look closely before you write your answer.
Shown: 10 kV
